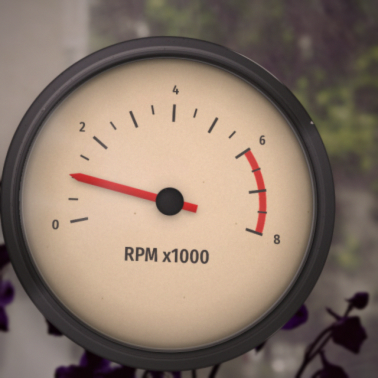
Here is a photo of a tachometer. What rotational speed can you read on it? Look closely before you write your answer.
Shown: 1000 rpm
